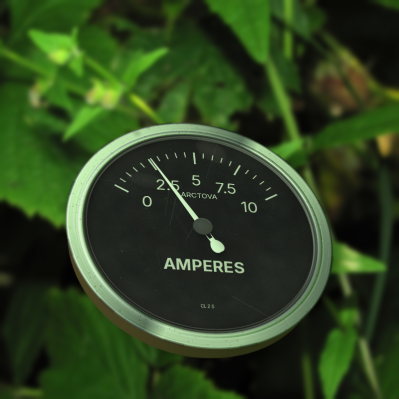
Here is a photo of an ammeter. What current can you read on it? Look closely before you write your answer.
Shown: 2.5 A
